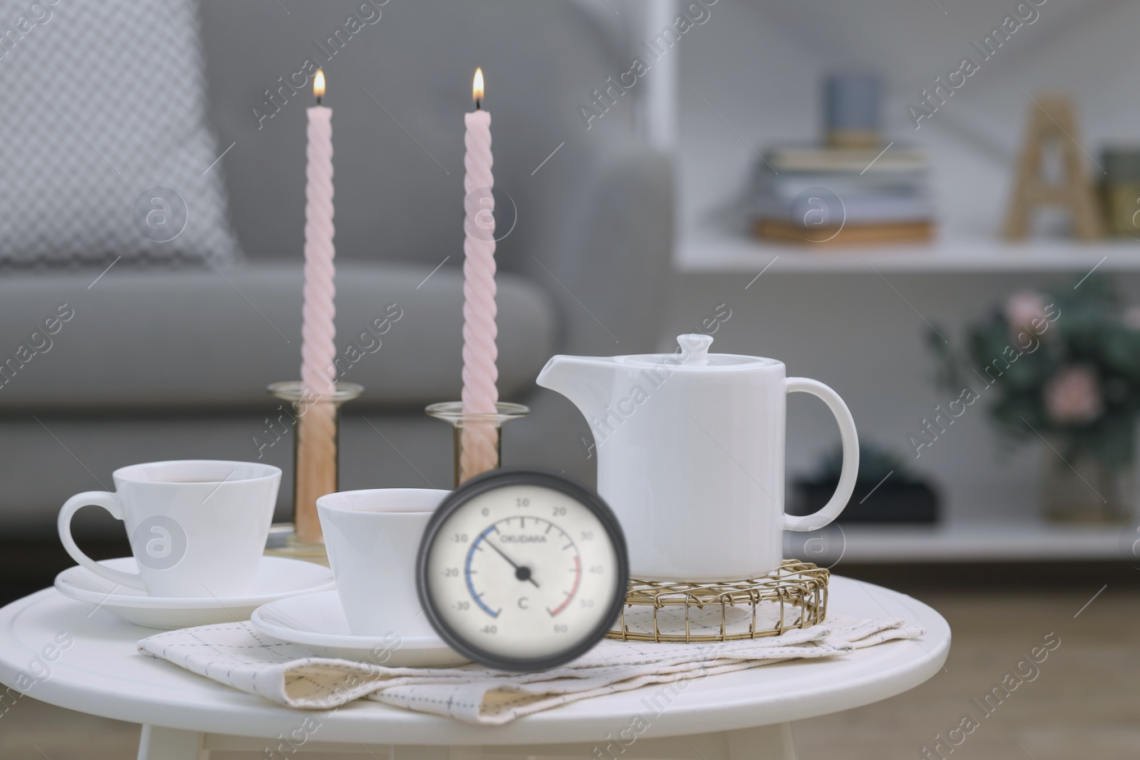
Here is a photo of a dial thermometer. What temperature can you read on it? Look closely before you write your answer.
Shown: -5 °C
